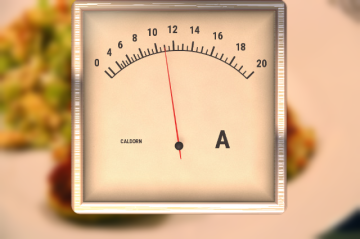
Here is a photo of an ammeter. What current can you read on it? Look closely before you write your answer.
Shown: 11 A
